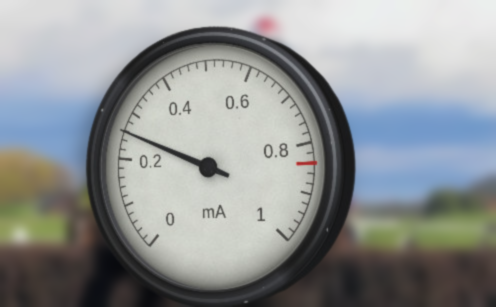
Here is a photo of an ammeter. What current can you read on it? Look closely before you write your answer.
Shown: 0.26 mA
